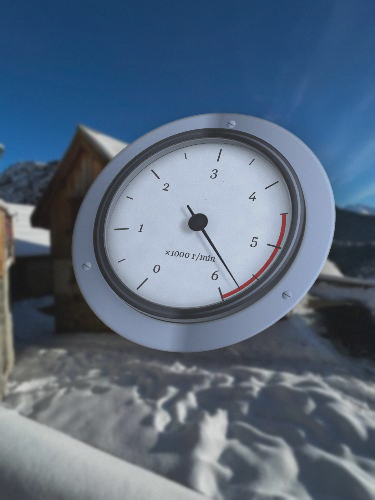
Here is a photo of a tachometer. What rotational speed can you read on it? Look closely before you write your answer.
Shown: 5750 rpm
